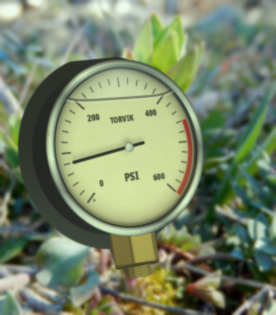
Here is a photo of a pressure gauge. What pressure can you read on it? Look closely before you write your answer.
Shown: 80 psi
